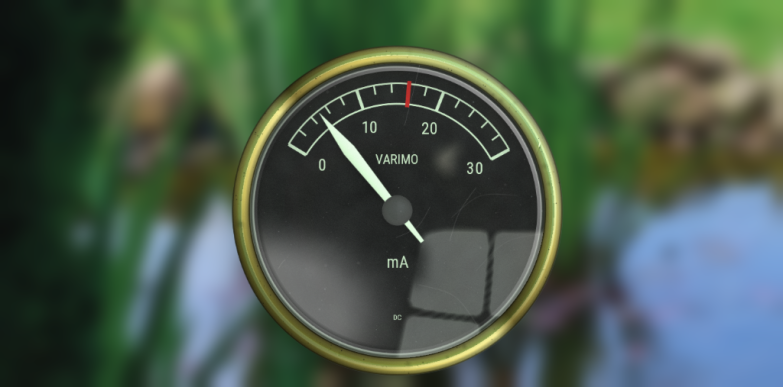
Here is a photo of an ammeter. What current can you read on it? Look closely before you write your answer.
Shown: 5 mA
